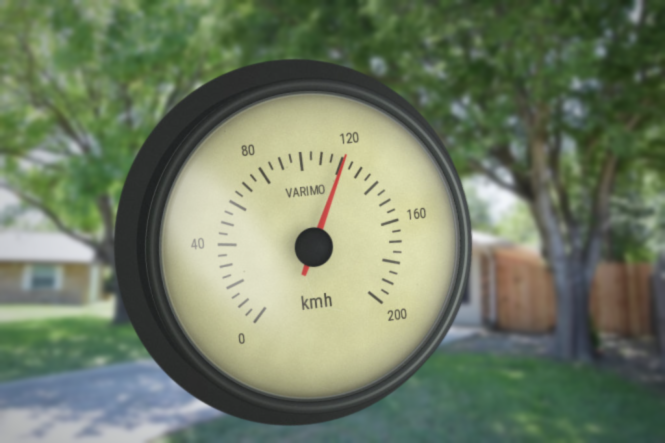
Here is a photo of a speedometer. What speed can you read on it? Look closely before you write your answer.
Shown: 120 km/h
